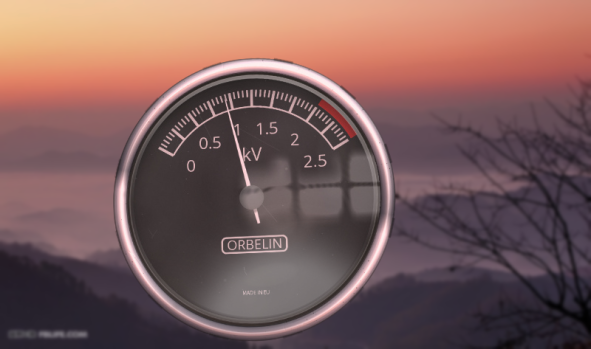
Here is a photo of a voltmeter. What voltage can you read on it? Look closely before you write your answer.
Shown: 0.95 kV
